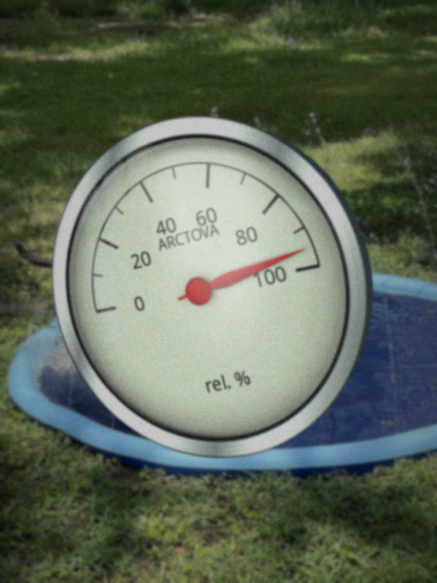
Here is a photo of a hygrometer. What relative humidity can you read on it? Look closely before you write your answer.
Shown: 95 %
